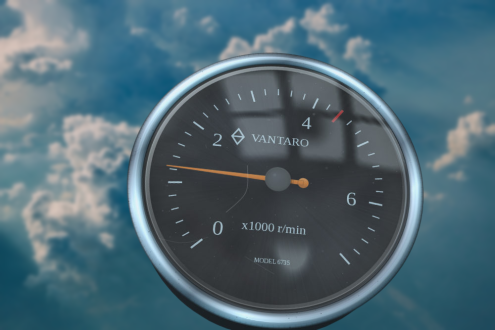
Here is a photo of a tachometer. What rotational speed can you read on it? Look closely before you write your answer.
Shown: 1200 rpm
